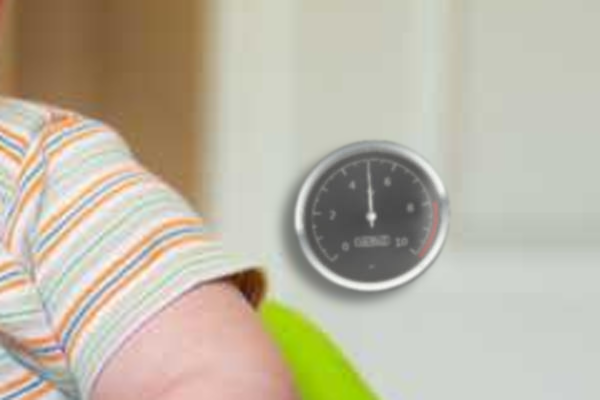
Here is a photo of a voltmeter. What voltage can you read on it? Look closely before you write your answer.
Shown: 5 V
